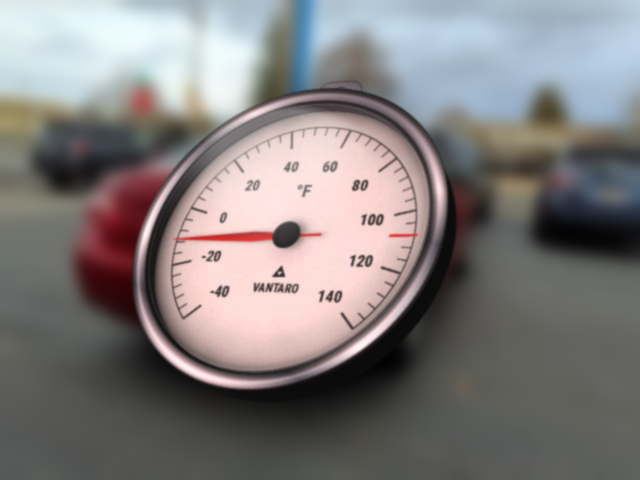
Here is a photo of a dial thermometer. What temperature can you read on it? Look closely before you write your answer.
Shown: -12 °F
